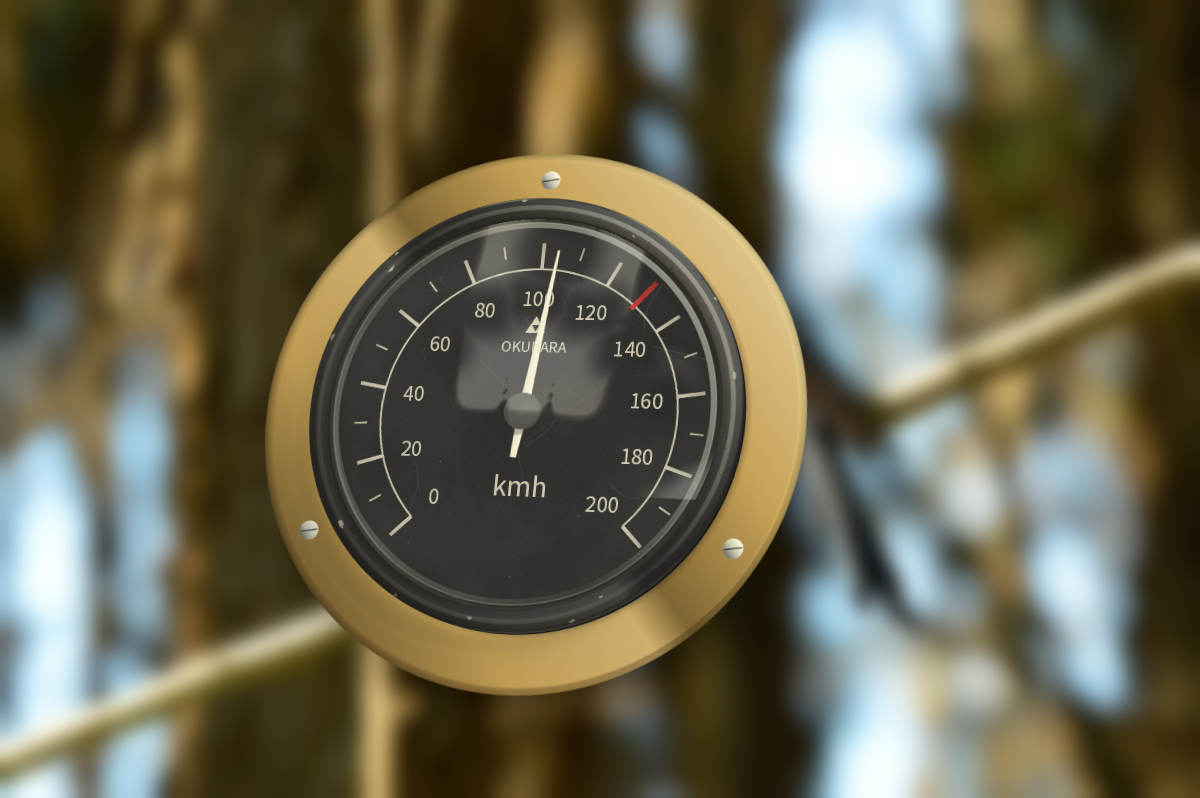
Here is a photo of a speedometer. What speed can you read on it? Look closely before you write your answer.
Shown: 105 km/h
